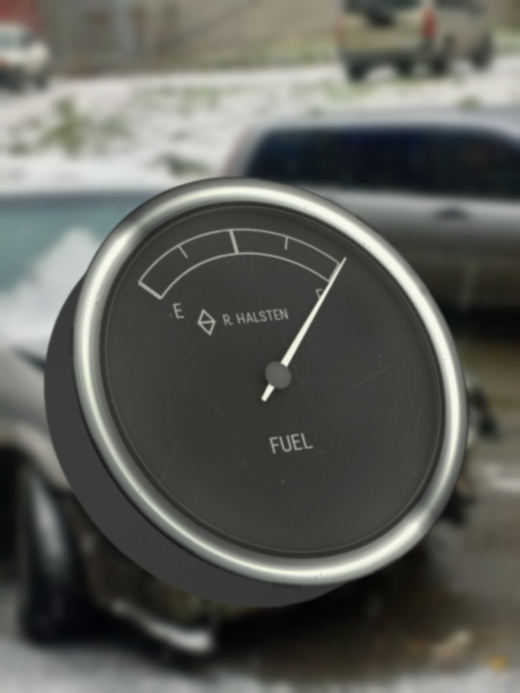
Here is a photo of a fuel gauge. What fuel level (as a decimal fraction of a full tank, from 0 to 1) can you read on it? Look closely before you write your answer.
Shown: 1
